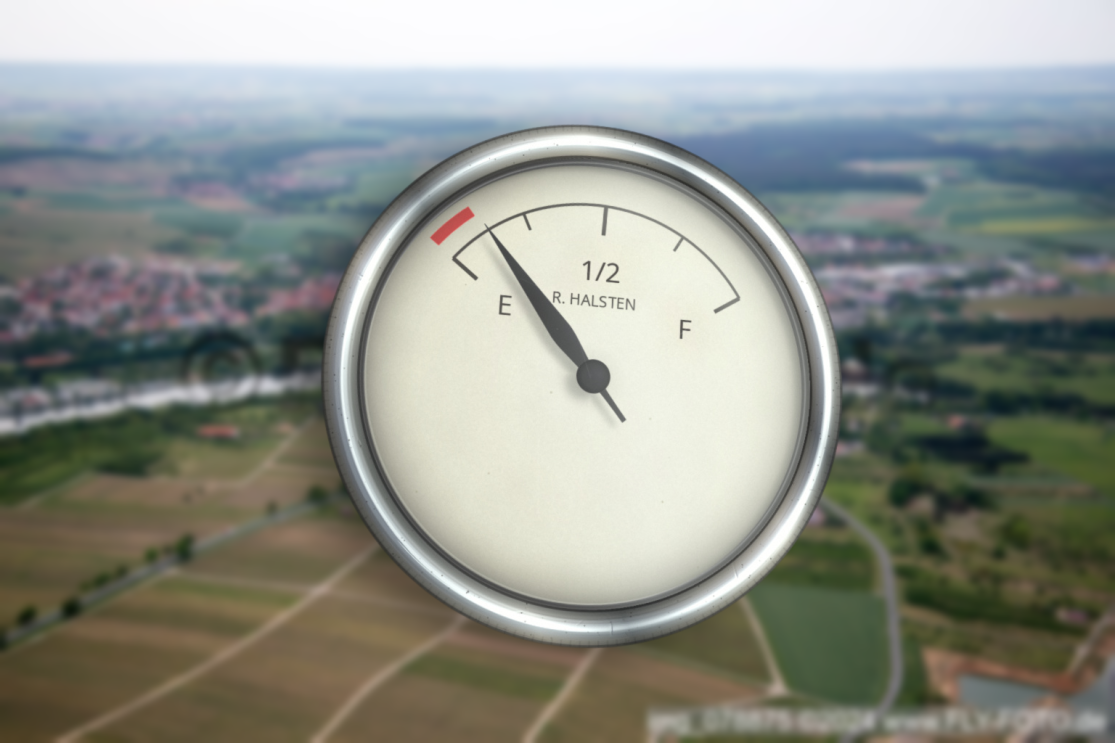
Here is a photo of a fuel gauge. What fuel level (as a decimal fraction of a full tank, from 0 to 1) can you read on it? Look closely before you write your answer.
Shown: 0.125
